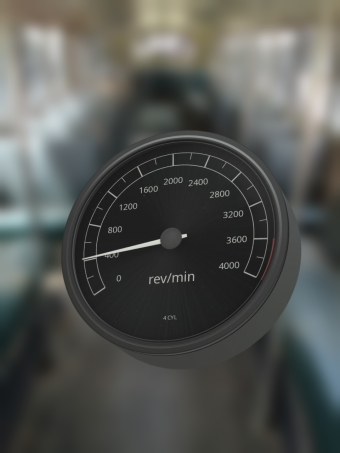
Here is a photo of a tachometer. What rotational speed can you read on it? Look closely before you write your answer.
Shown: 400 rpm
